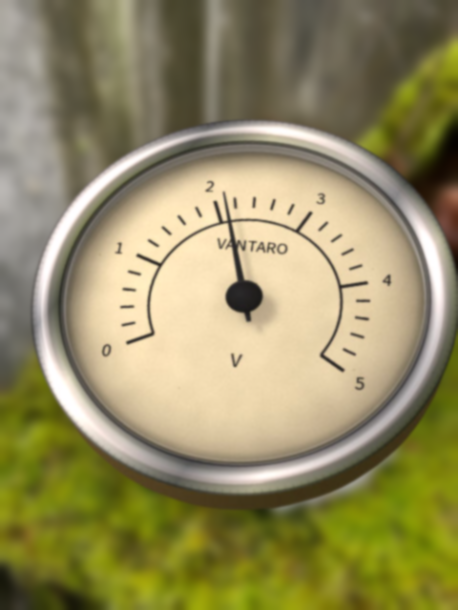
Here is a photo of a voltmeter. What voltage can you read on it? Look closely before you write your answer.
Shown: 2.1 V
